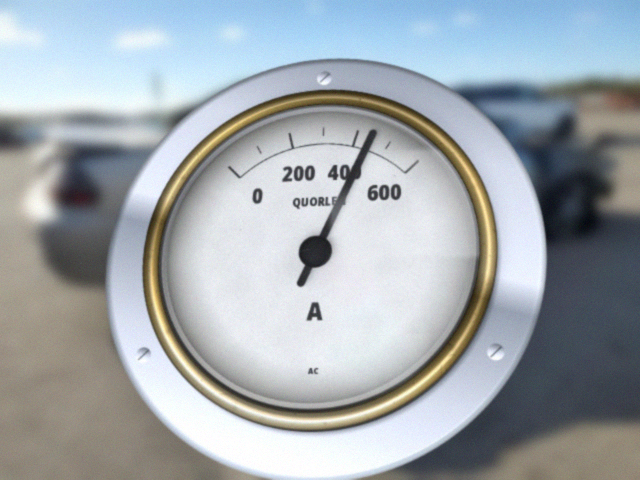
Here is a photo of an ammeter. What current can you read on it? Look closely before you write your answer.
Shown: 450 A
